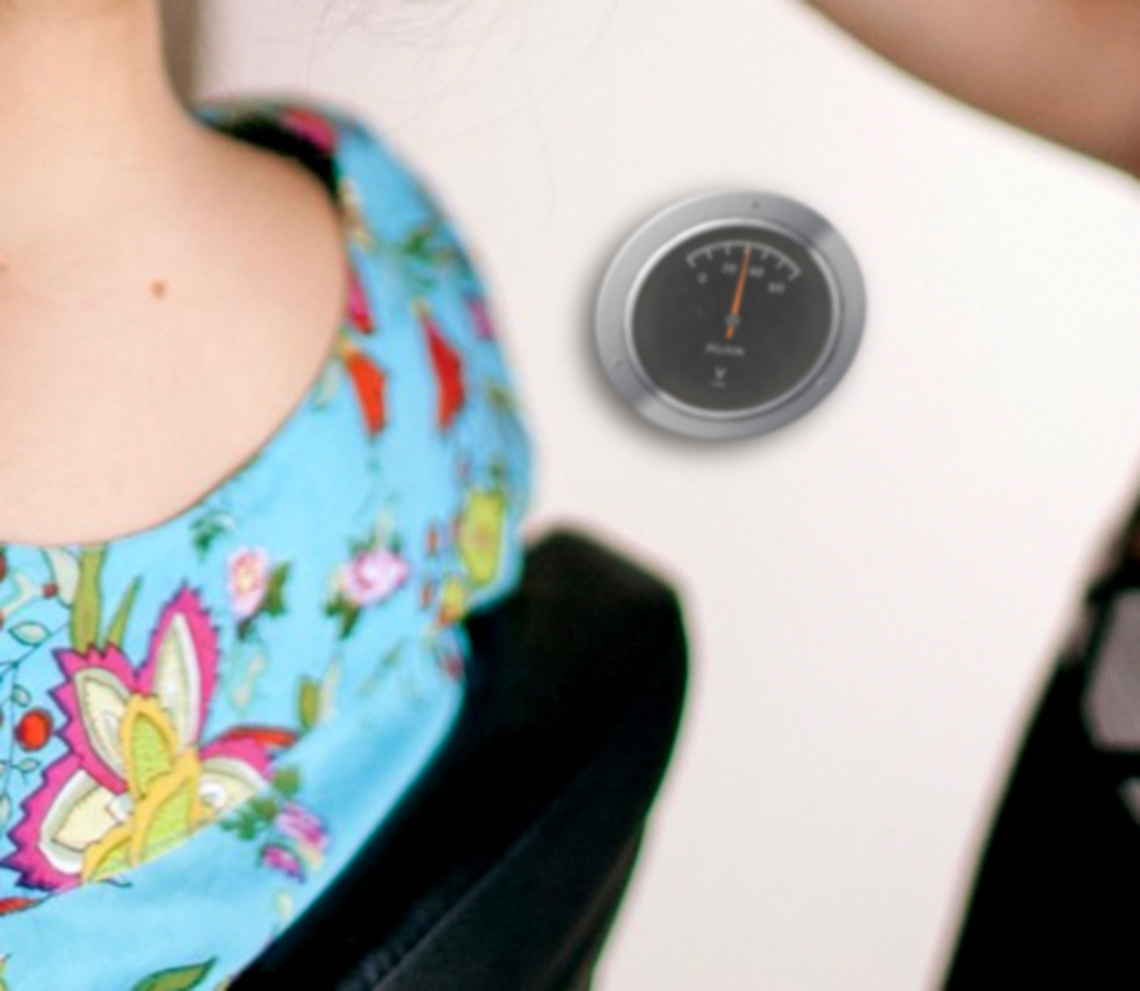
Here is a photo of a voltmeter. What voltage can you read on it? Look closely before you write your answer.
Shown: 30 V
